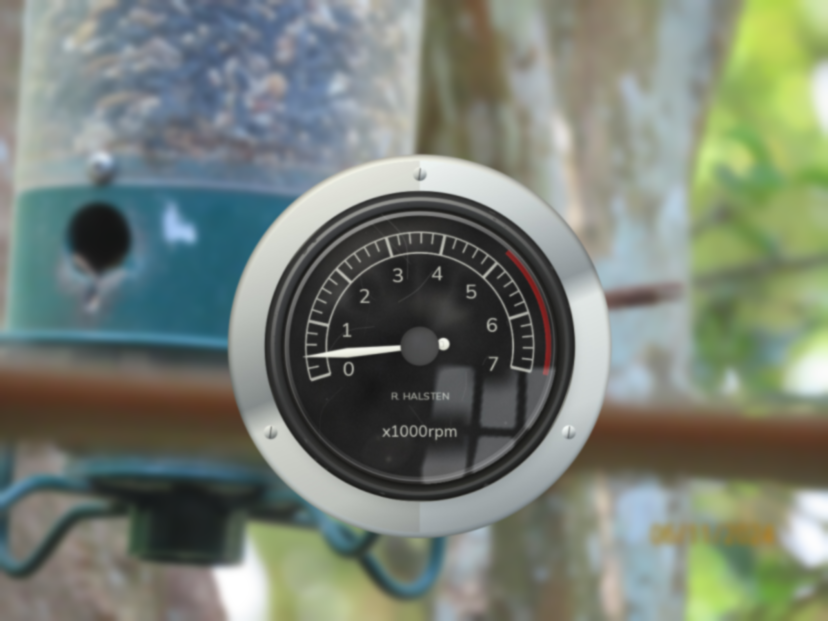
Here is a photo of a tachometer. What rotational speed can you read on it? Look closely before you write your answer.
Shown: 400 rpm
